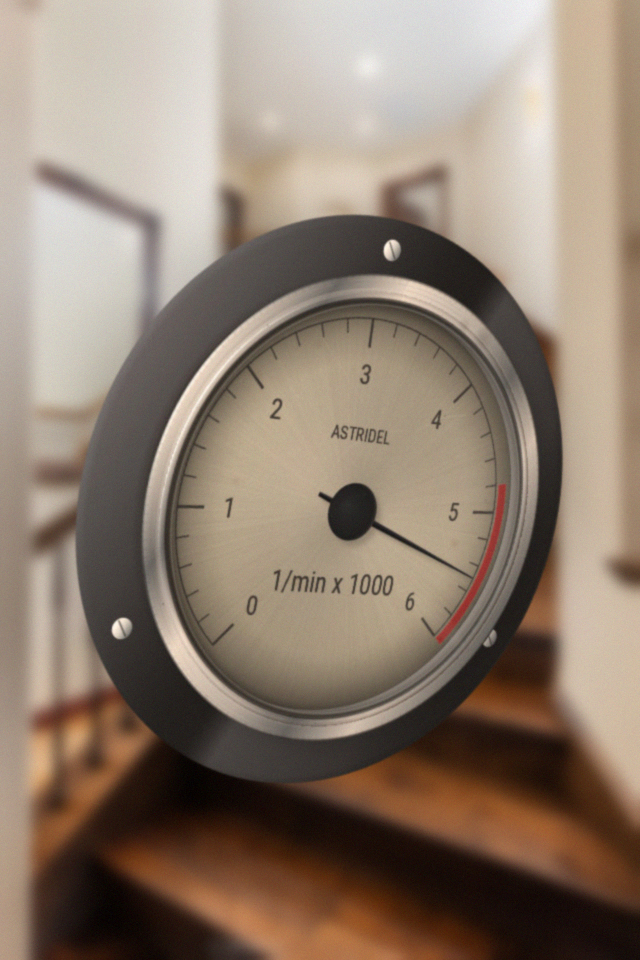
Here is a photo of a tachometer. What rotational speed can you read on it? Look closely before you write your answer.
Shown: 5500 rpm
